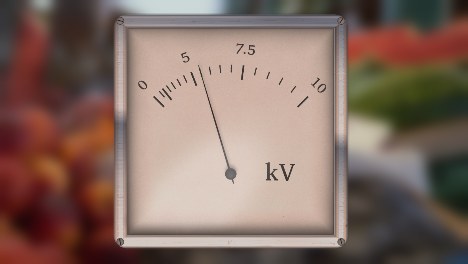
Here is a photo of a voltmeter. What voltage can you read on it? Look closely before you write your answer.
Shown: 5.5 kV
